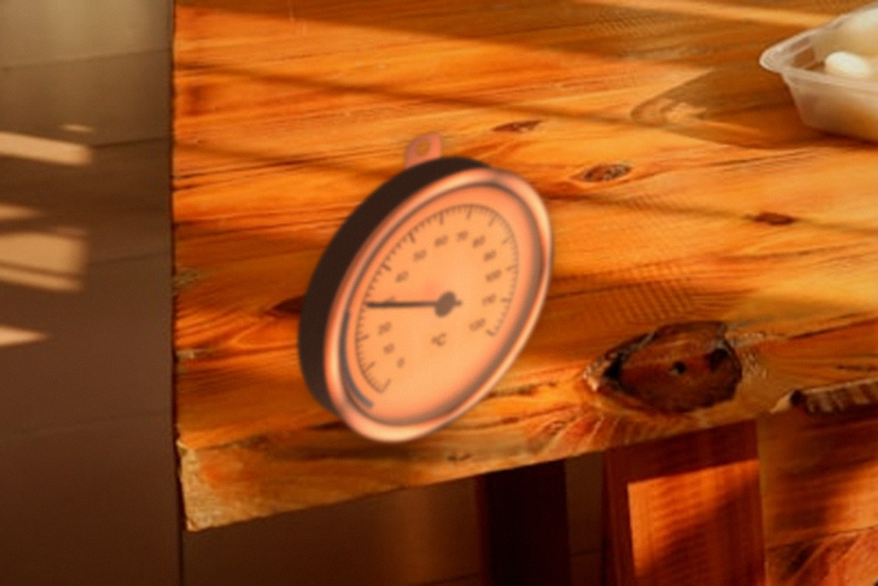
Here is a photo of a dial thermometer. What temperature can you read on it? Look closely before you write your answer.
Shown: 30 °C
